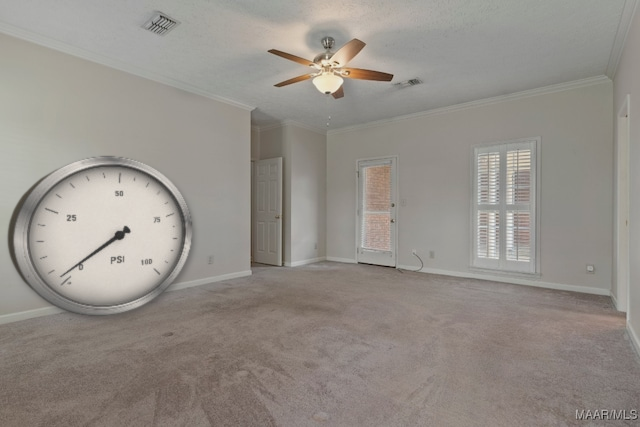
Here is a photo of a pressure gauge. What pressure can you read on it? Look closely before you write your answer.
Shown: 2.5 psi
